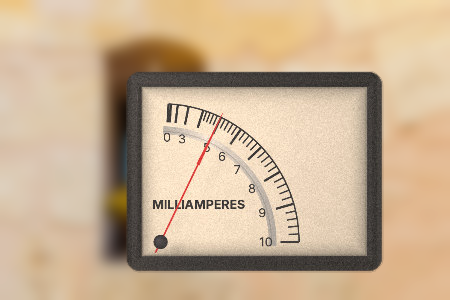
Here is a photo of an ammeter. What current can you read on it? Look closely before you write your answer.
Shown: 5 mA
